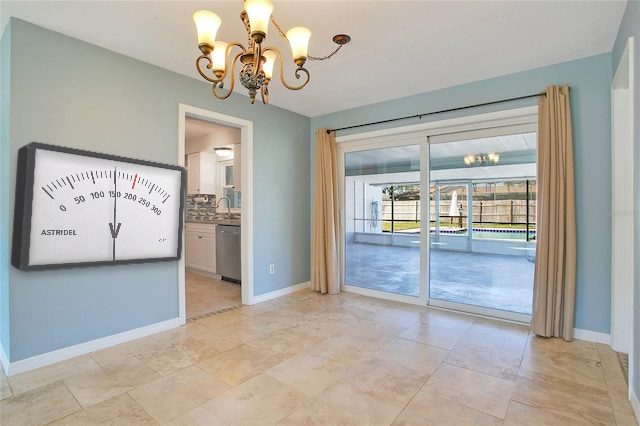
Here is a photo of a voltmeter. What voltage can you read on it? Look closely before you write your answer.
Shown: 150 V
